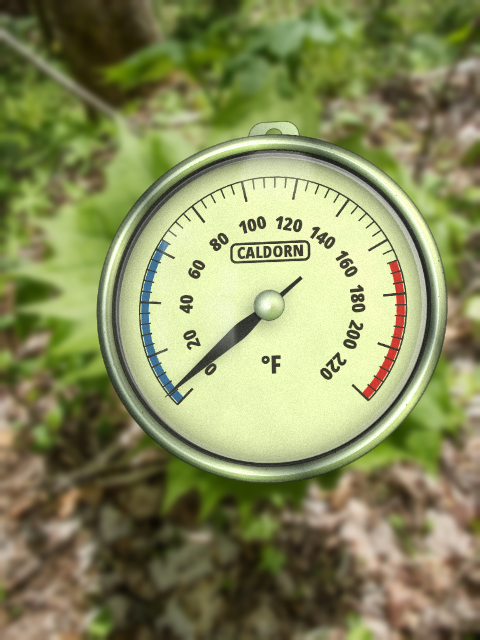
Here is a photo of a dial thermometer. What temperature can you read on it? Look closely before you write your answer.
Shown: 4 °F
